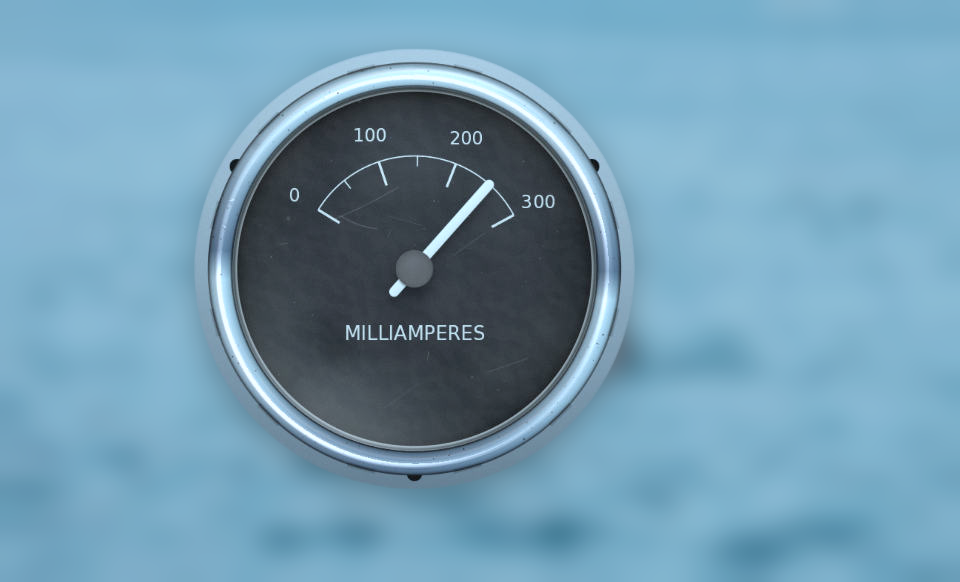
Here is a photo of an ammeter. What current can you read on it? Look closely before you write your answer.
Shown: 250 mA
